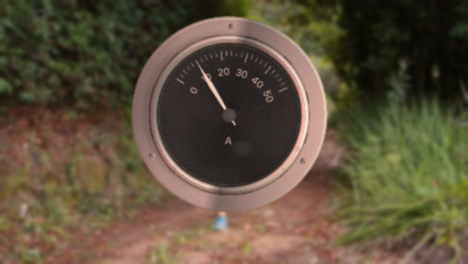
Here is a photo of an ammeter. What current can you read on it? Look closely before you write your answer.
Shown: 10 A
